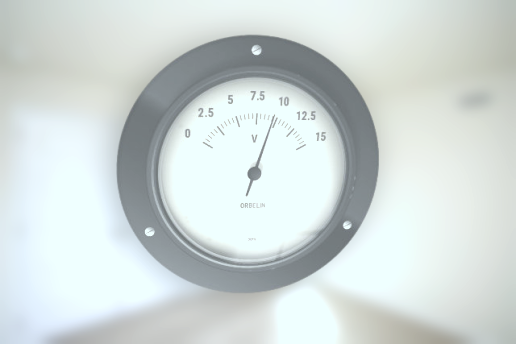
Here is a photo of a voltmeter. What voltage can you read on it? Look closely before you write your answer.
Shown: 9.5 V
